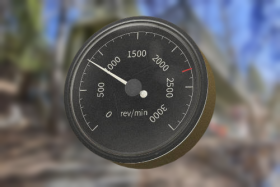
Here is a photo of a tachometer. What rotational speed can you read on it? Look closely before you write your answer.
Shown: 850 rpm
